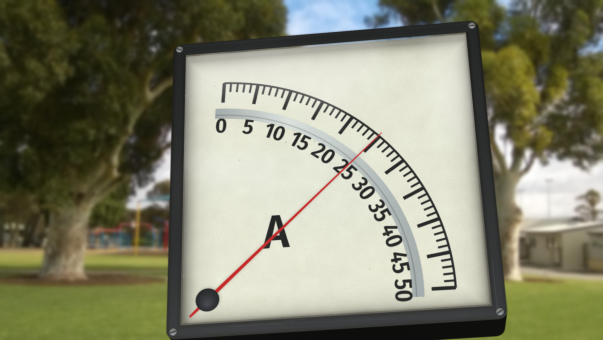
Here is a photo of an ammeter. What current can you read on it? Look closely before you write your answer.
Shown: 25 A
